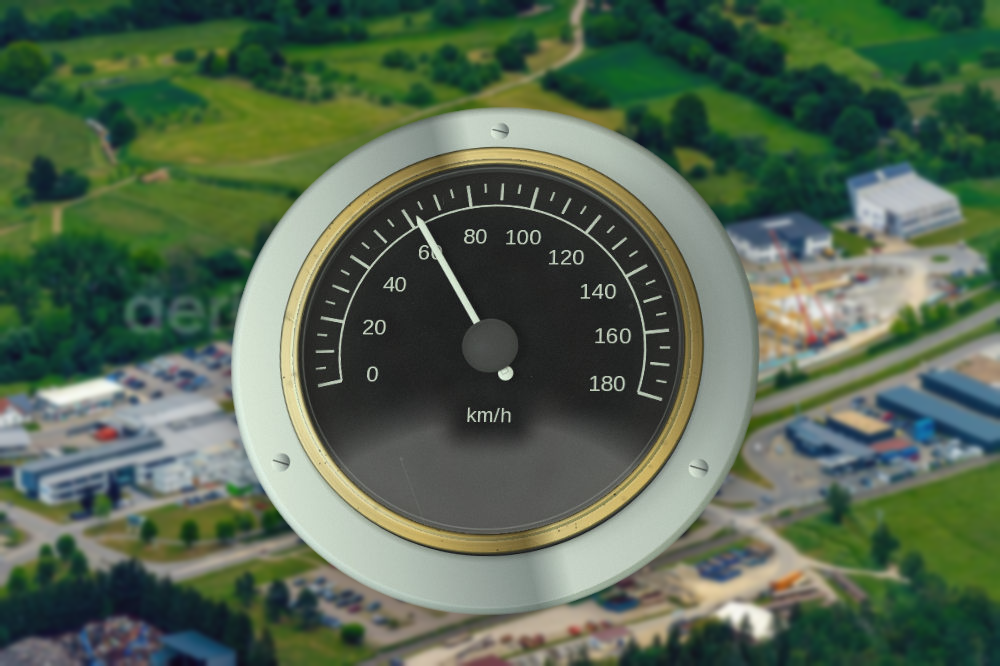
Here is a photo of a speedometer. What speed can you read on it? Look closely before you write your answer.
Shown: 62.5 km/h
